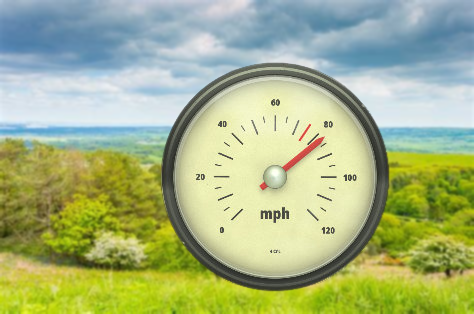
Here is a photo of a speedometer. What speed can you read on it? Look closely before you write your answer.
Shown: 82.5 mph
